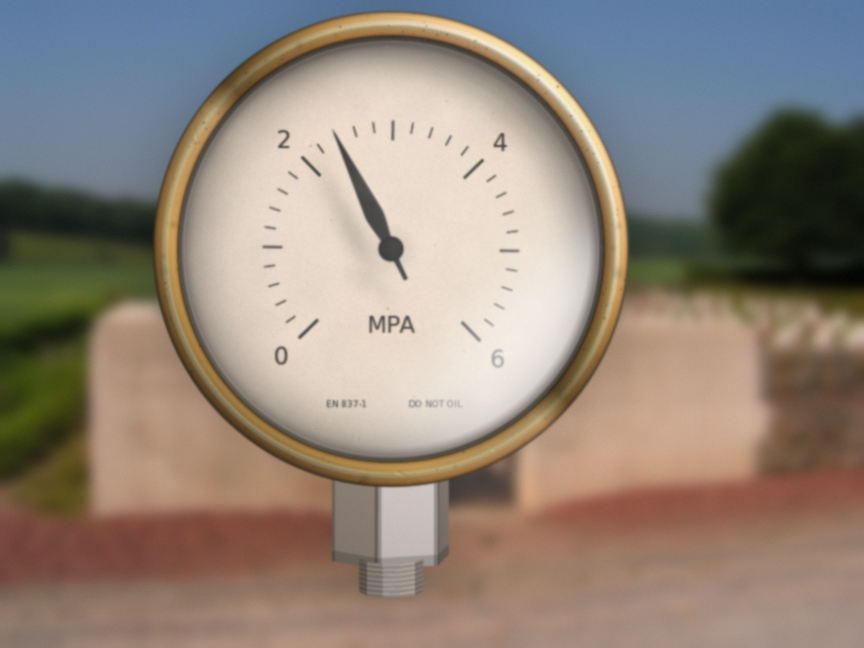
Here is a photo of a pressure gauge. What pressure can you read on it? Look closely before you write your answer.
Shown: 2.4 MPa
